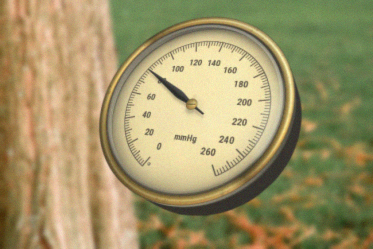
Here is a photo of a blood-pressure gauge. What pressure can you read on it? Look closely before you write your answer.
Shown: 80 mmHg
